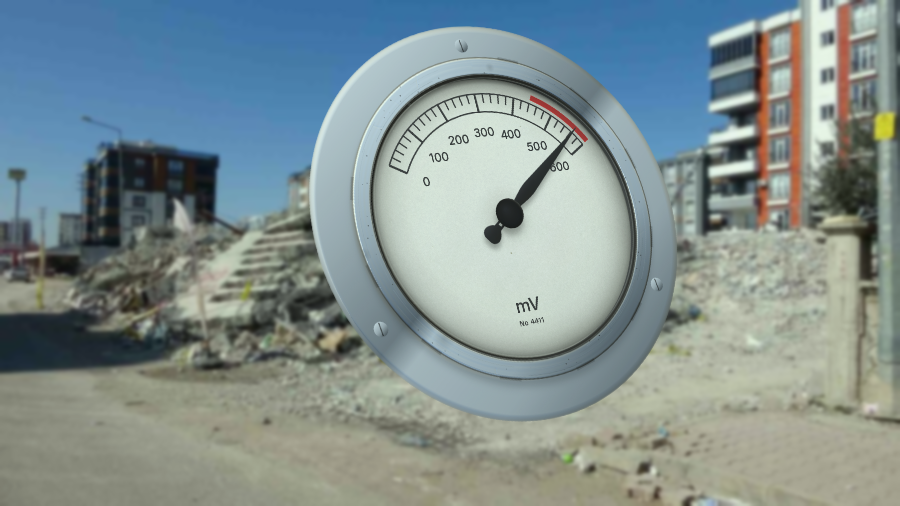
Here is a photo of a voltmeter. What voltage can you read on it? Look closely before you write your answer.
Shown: 560 mV
